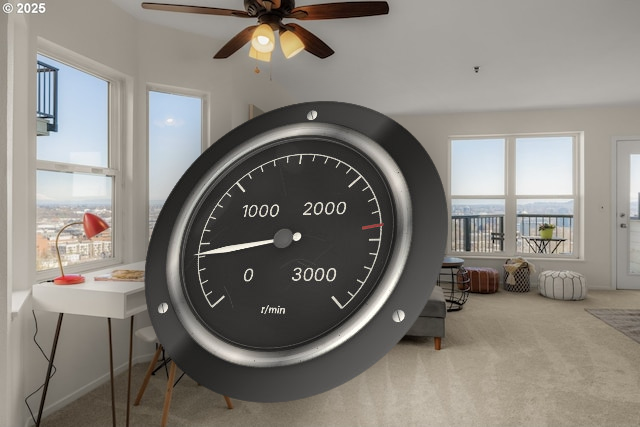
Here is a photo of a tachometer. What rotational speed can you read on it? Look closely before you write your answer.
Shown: 400 rpm
